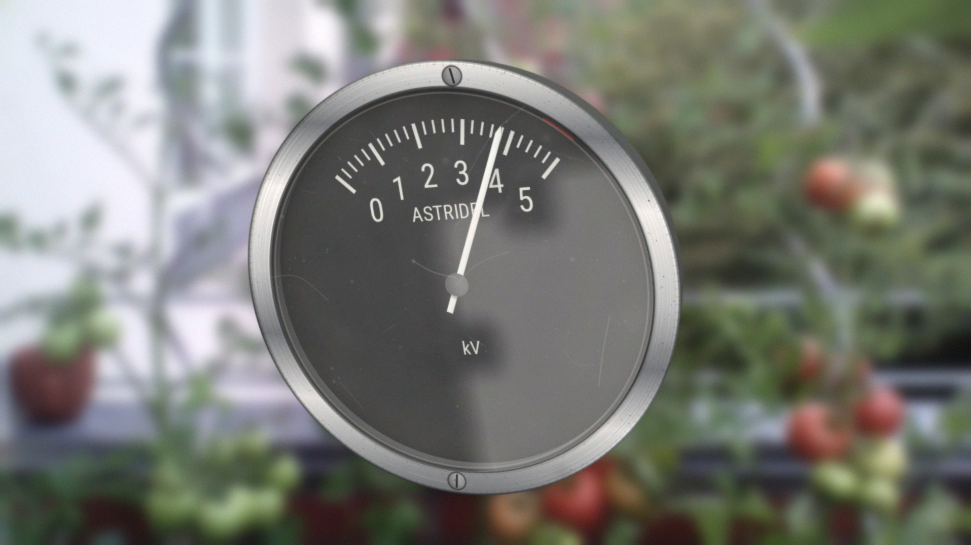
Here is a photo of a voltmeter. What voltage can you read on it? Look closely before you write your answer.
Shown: 3.8 kV
